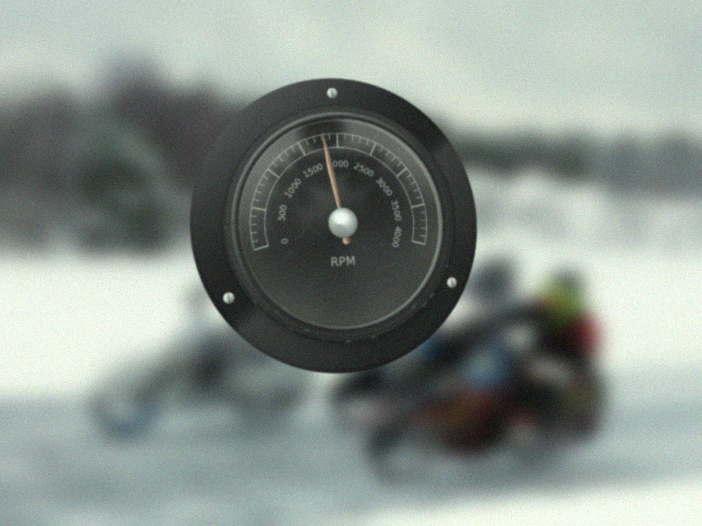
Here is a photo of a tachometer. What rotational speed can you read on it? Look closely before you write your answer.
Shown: 1800 rpm
